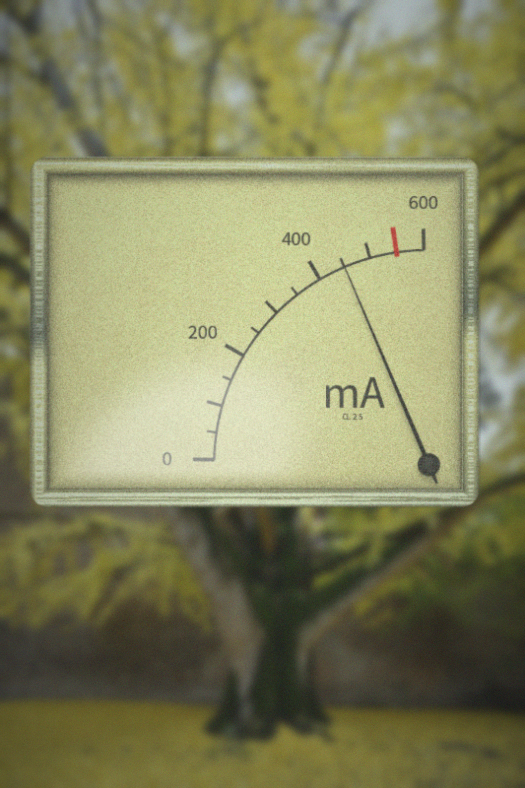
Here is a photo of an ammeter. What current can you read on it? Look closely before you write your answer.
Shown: 450 mA
